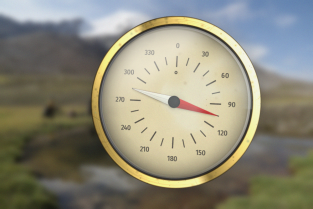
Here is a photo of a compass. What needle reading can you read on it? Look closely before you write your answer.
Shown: 105 °
